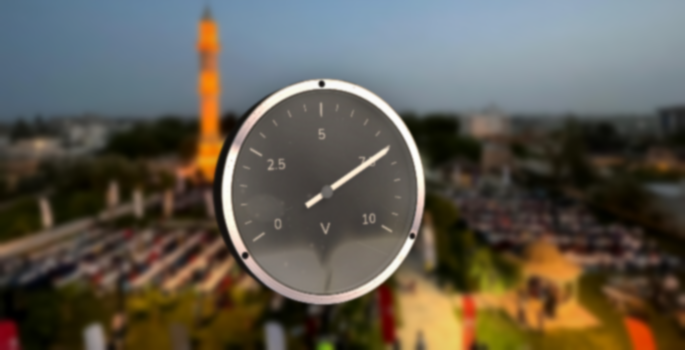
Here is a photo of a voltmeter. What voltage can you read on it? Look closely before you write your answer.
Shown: 7.5 V
